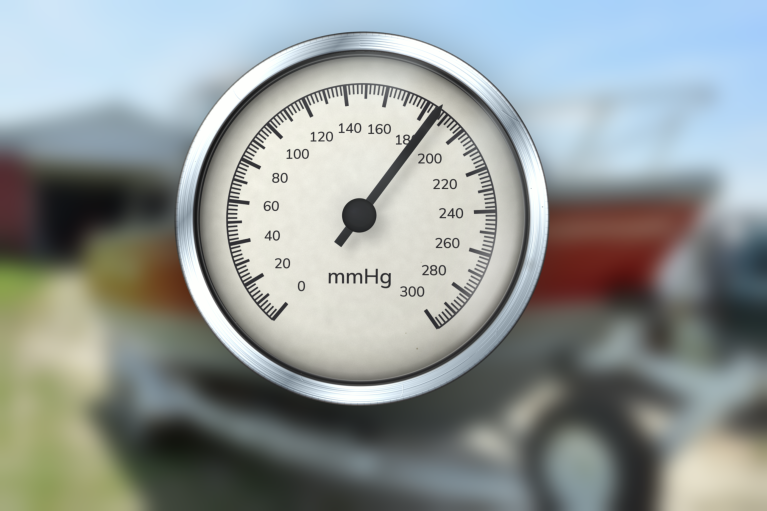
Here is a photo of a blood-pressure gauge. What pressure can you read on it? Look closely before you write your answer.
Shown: 186 mmHg
